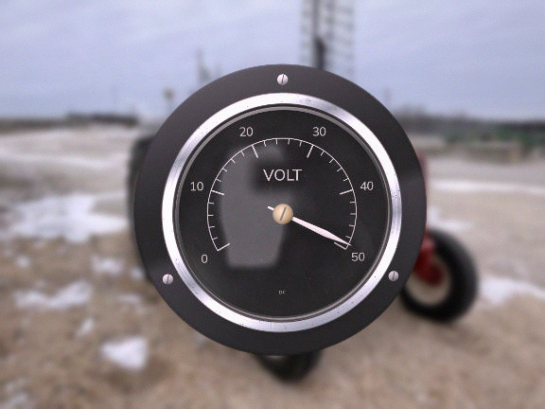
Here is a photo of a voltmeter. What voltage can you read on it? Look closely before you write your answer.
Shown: 49 V
